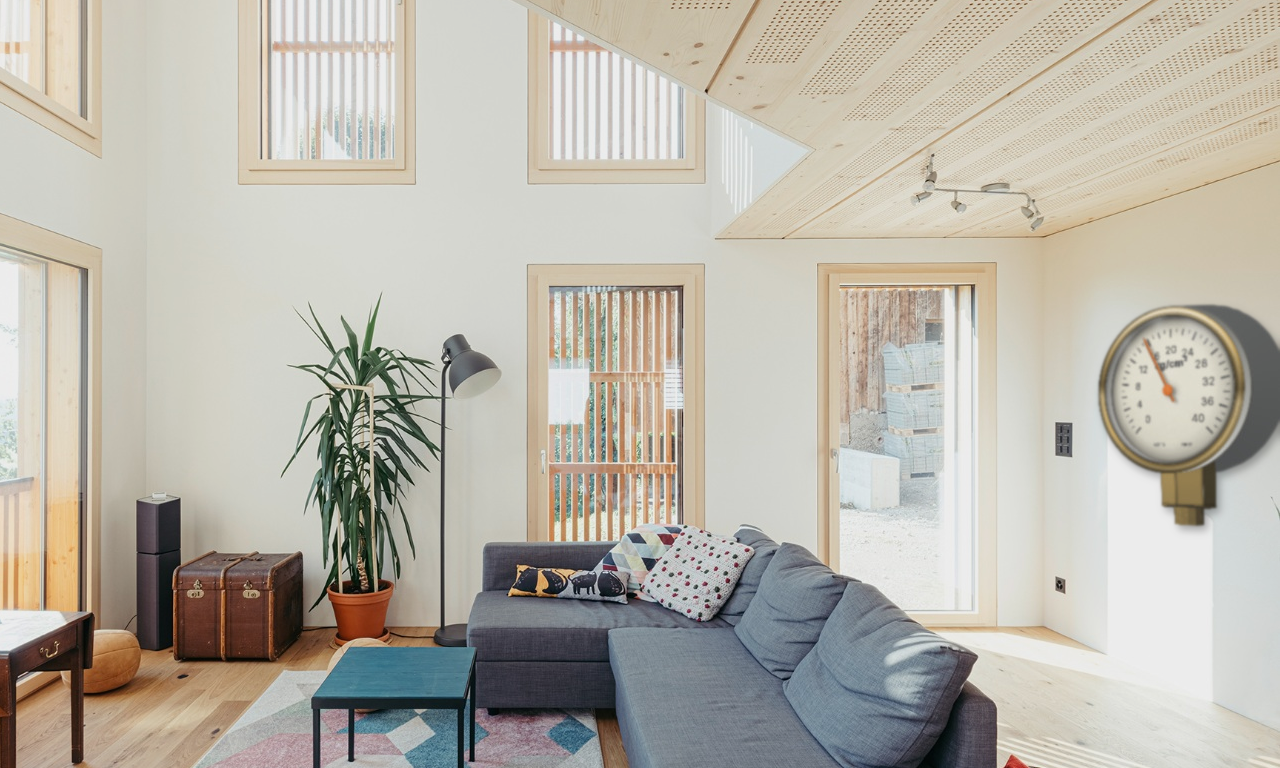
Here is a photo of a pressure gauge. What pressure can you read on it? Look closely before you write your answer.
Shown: 16 kg/cm²
